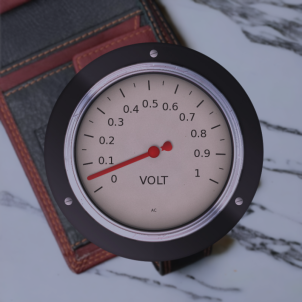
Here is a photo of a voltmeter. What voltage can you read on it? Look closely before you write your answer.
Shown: 0.05 V
